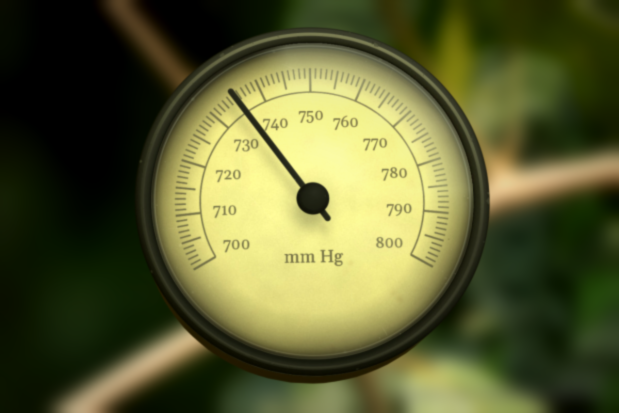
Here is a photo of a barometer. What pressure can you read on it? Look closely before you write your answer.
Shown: 735 mmHg
